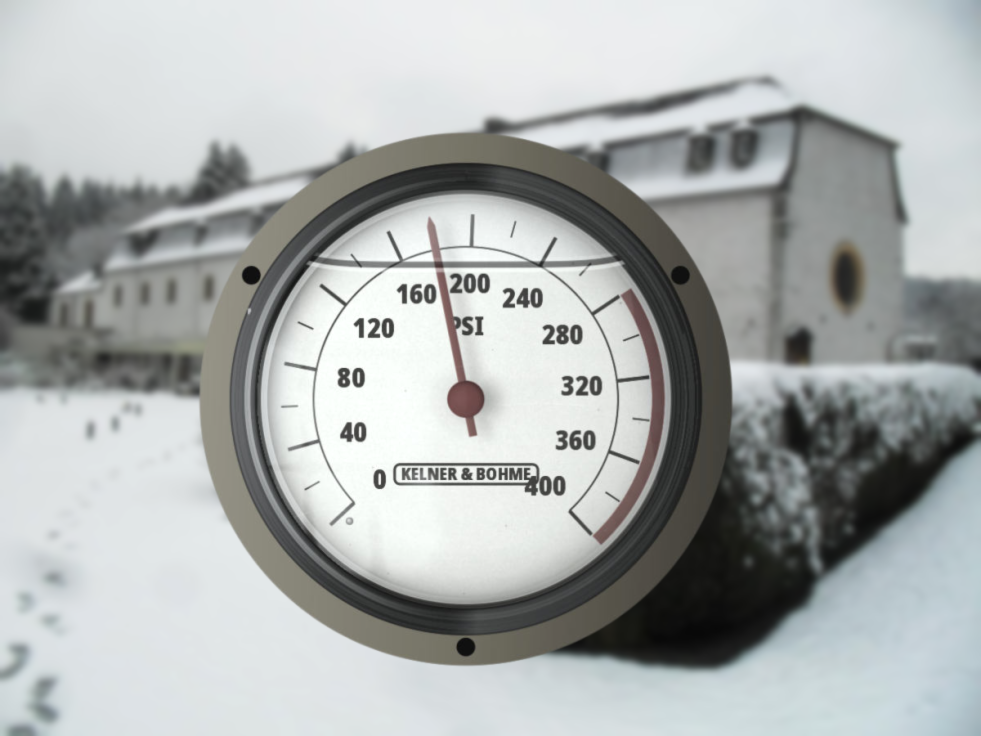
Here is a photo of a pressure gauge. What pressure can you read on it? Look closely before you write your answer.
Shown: 180 psi
